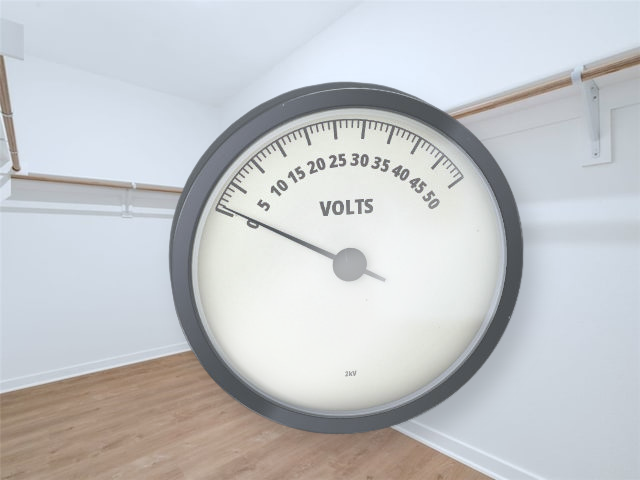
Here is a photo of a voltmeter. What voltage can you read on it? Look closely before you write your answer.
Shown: 1 V
